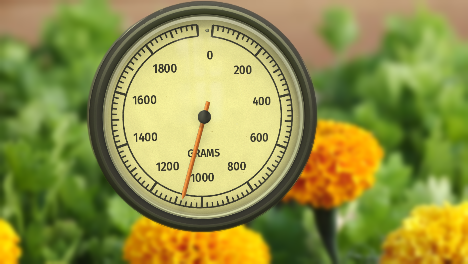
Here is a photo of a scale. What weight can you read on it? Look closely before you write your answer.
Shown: 1080 g
